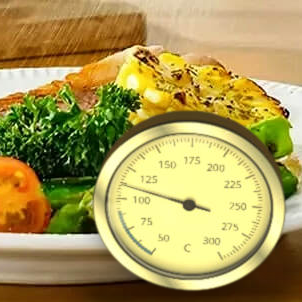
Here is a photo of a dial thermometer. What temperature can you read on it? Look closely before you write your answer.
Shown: 112.5 °C
